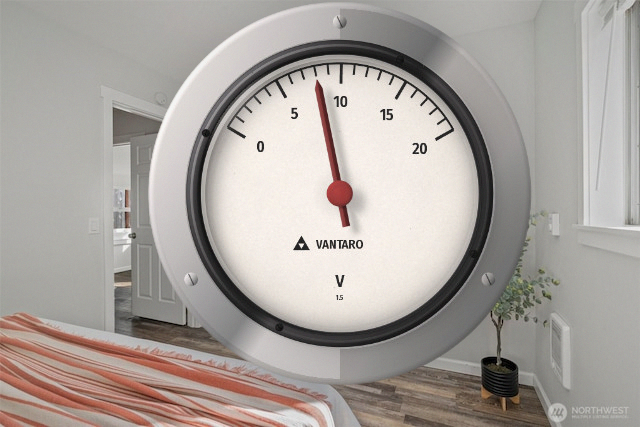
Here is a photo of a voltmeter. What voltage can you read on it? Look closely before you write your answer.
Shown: 8 V
